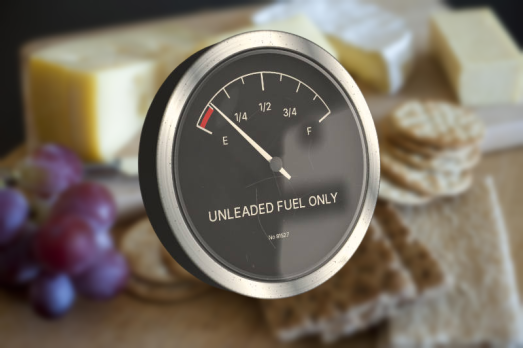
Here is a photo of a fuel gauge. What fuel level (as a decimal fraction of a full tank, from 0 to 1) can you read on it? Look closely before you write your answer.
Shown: 0.125
